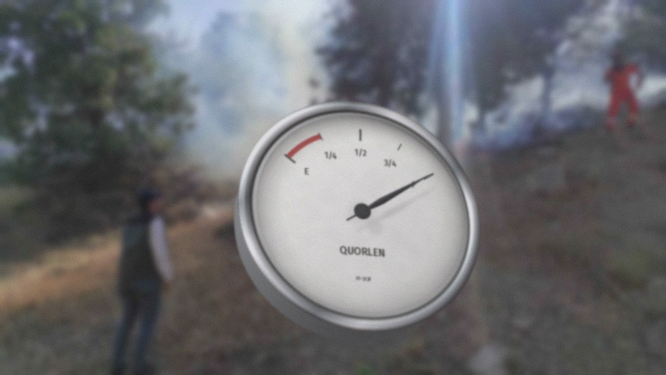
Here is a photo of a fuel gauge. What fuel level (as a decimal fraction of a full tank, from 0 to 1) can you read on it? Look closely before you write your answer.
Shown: 1
